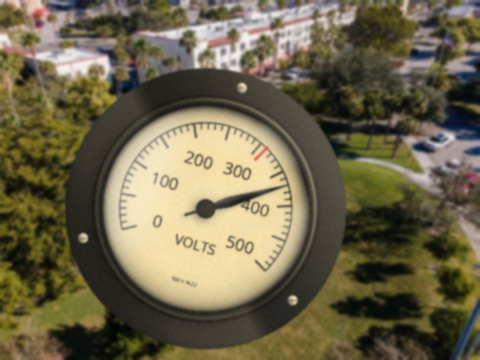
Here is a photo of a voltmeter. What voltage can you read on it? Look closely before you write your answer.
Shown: 370 V
